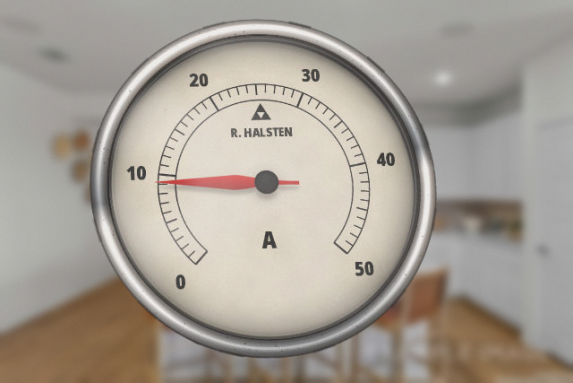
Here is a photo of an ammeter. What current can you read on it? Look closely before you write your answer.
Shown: 9 A
